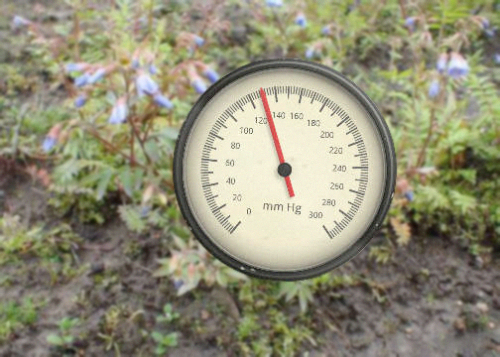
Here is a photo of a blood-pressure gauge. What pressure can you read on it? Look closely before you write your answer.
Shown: 130 mmHg
